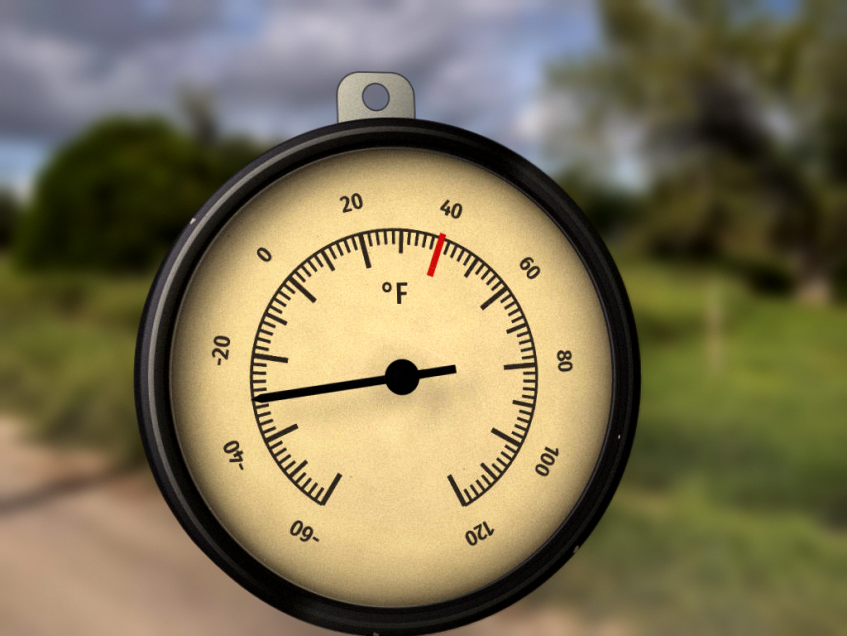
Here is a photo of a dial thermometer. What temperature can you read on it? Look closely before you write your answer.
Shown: -30 °F
